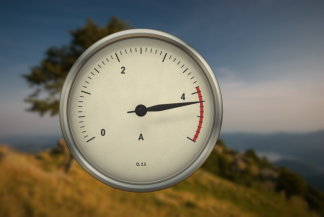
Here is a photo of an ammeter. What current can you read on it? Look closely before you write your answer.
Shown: 4.2 A
